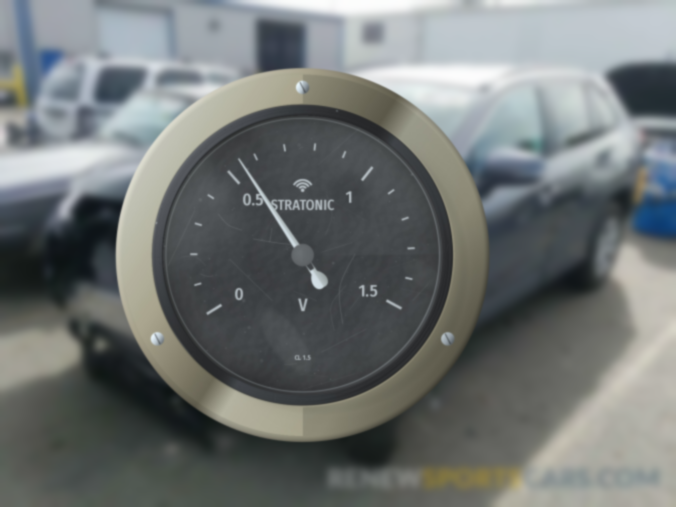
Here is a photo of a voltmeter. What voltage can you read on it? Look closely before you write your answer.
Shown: 0.55 V
